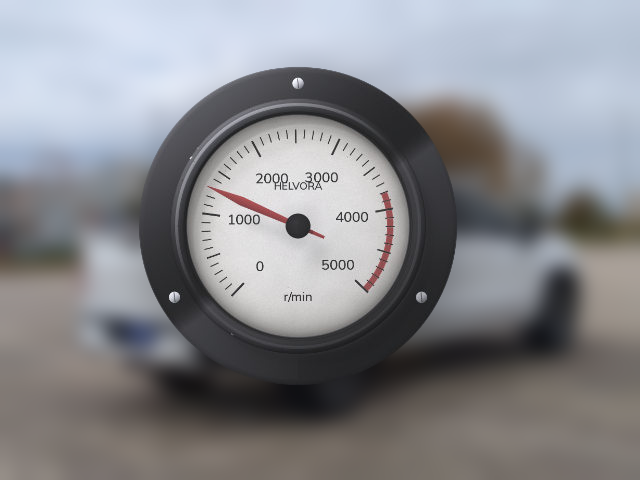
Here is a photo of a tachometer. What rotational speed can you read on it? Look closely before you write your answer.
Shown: 1300 rpm
